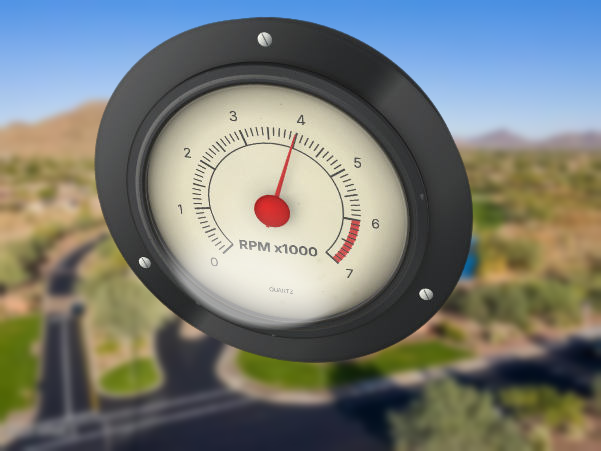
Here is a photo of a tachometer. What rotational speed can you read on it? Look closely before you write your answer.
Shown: 4000 rpm
